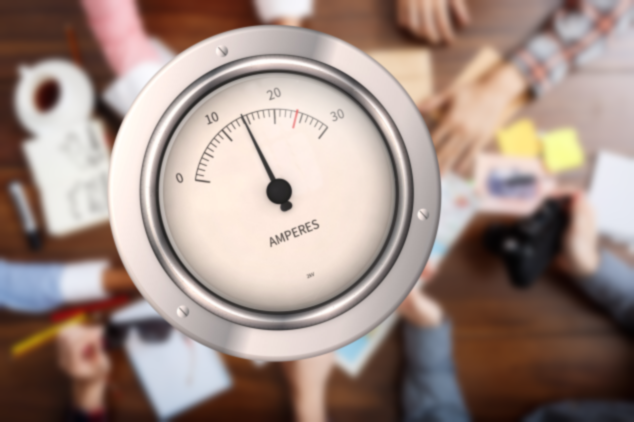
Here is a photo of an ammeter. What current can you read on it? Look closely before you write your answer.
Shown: 14 A
